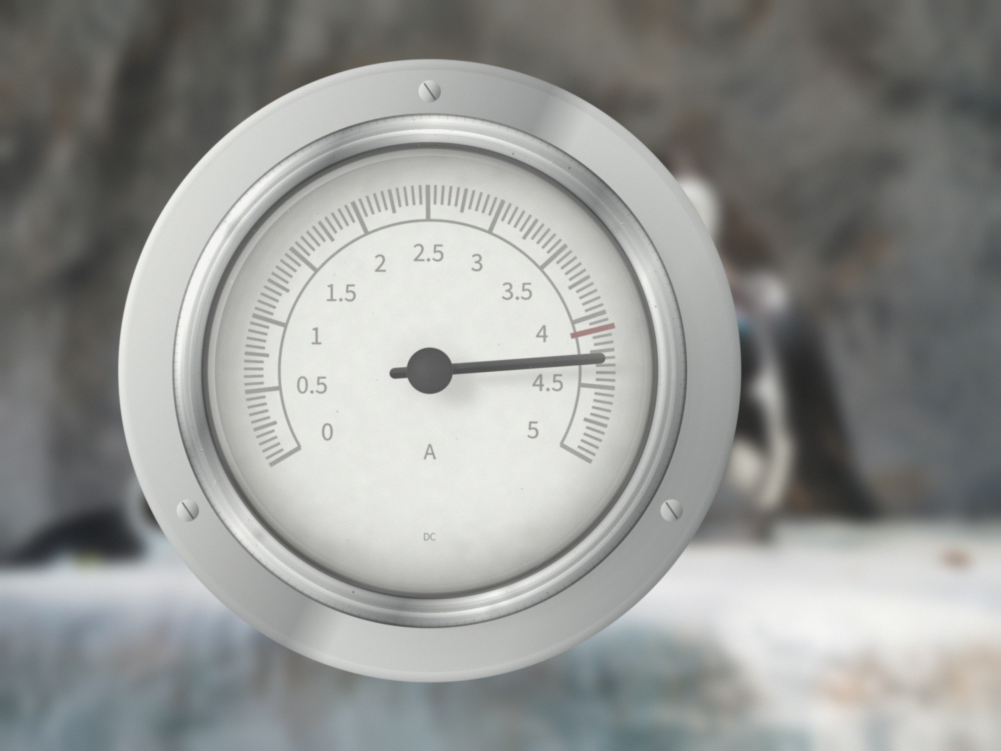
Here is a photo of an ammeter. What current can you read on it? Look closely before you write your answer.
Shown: 4.3 A
